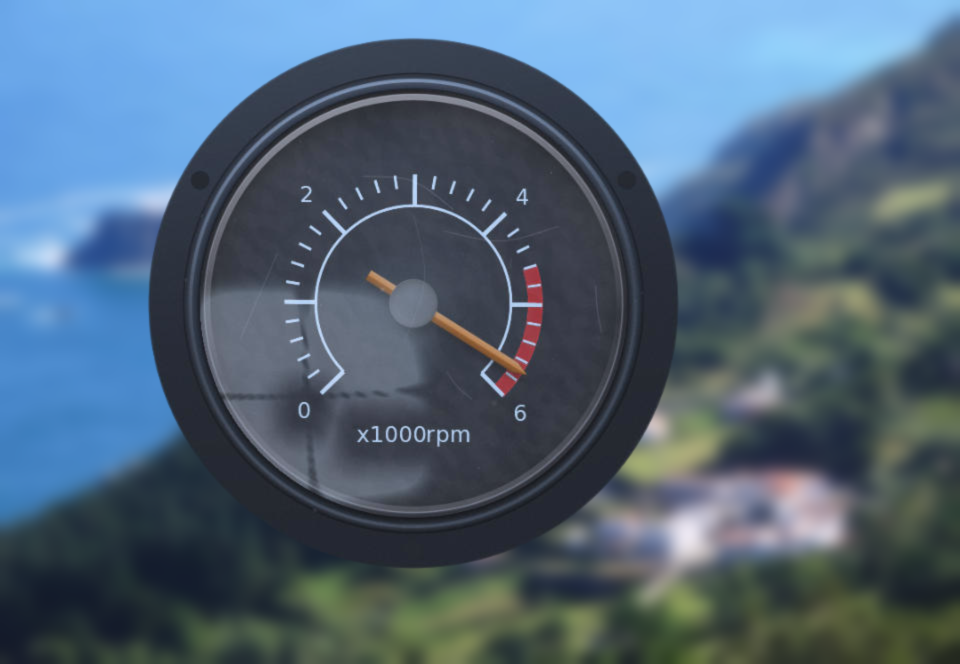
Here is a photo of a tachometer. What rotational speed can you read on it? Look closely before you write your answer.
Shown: 5700 rpm
